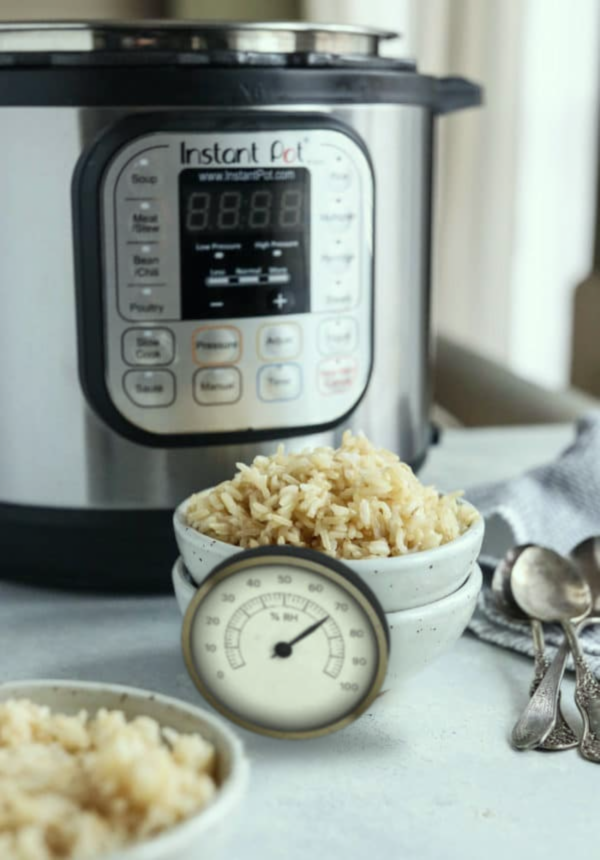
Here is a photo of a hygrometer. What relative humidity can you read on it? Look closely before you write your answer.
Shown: 70 %
